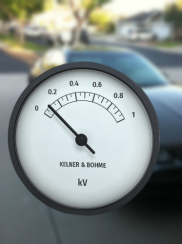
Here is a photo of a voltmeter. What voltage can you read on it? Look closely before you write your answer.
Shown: 0.1 kV
